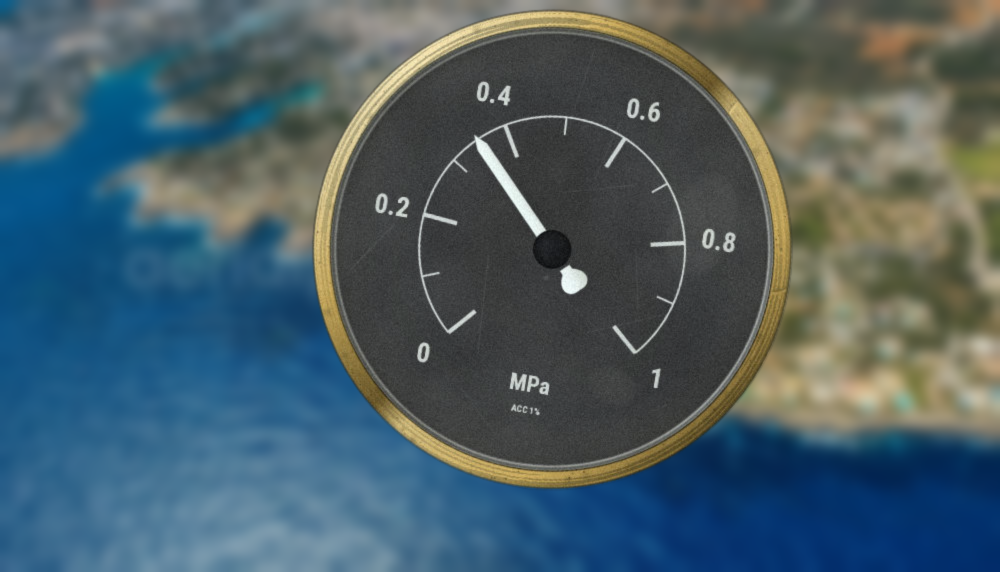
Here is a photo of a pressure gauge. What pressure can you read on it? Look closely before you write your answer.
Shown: 0.35 MPa
